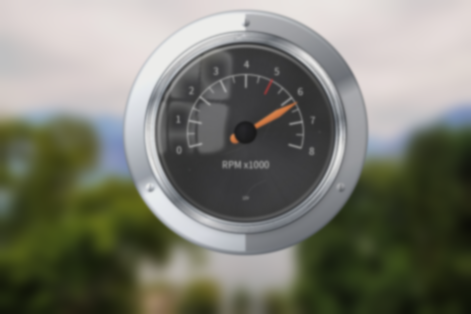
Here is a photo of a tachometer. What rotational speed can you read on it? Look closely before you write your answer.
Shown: 6250 rpm
